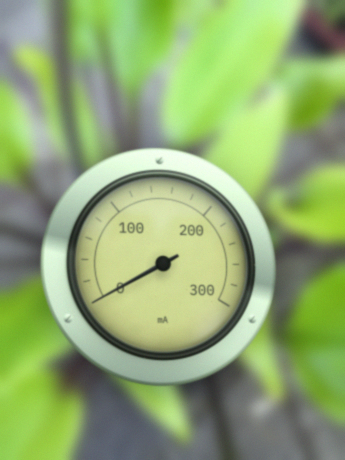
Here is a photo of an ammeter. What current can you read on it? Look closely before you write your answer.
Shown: 0 mA
